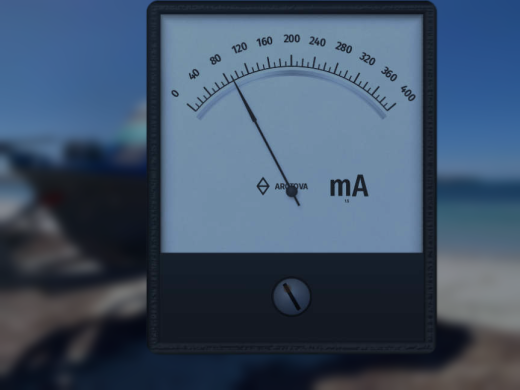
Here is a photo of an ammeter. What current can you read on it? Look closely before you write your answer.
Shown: 90 mA
